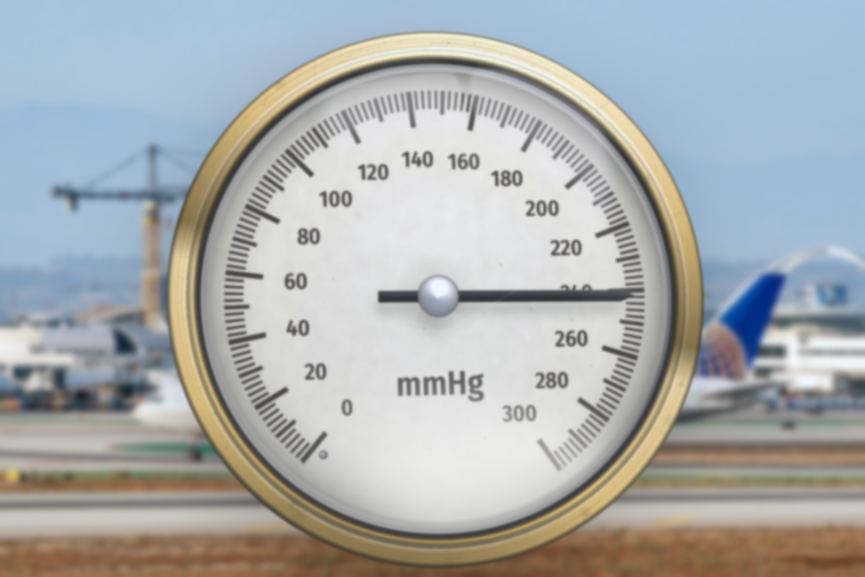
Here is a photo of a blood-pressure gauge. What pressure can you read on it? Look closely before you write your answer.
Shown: 242 mmHg
